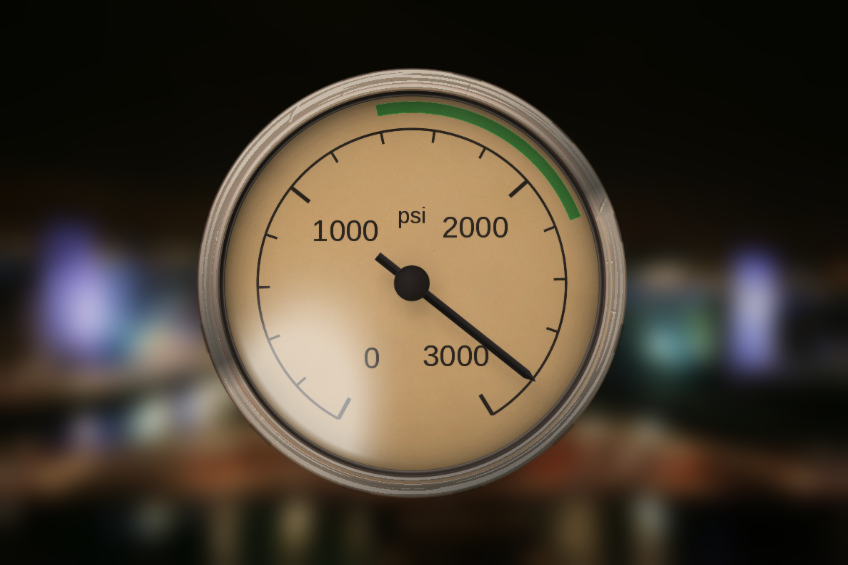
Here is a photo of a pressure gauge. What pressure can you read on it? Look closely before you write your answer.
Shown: 2800 psi
